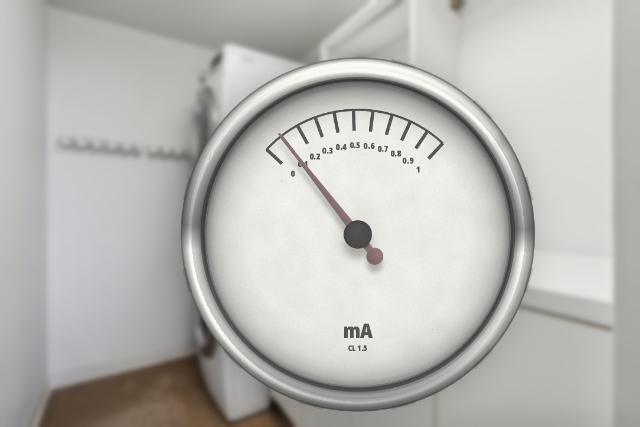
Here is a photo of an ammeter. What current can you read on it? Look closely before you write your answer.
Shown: 0.1 mA
